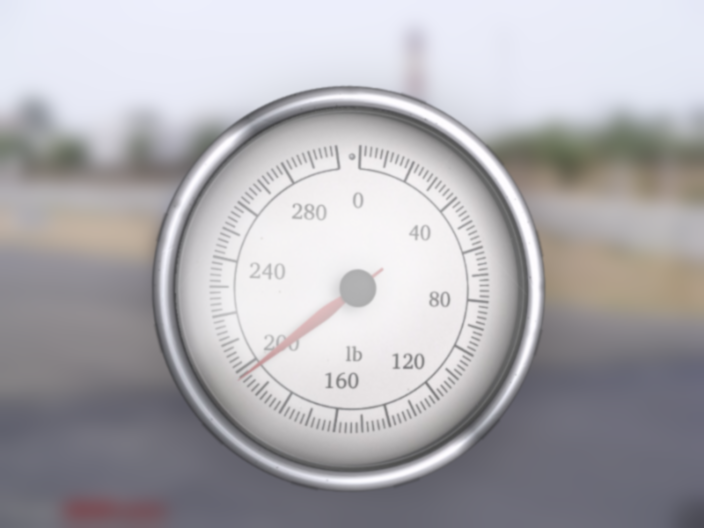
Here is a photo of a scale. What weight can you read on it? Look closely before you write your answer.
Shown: 198 lb
